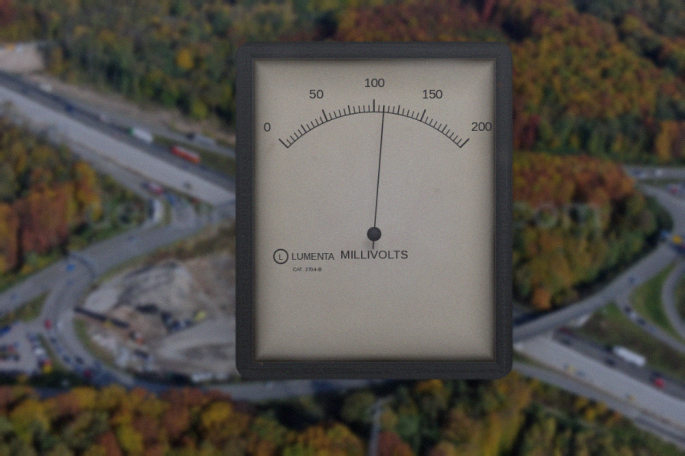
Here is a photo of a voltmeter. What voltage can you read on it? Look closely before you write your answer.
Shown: 110 mV
